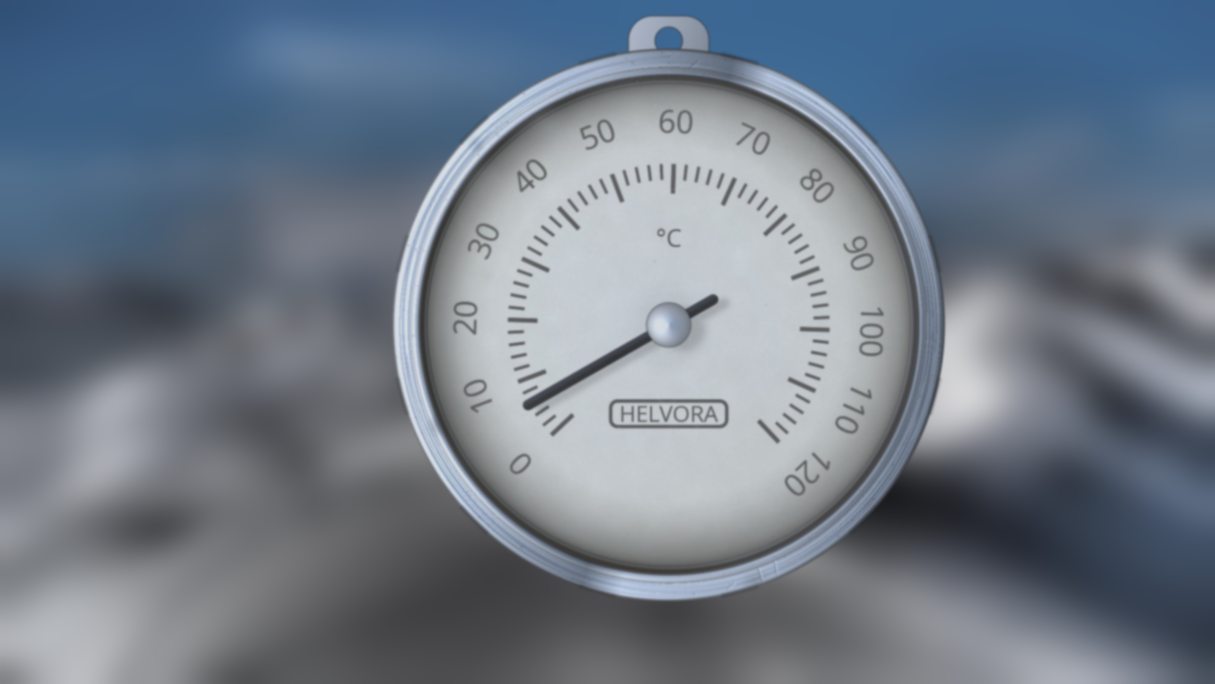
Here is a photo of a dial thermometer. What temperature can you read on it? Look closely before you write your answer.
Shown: 6 °C
